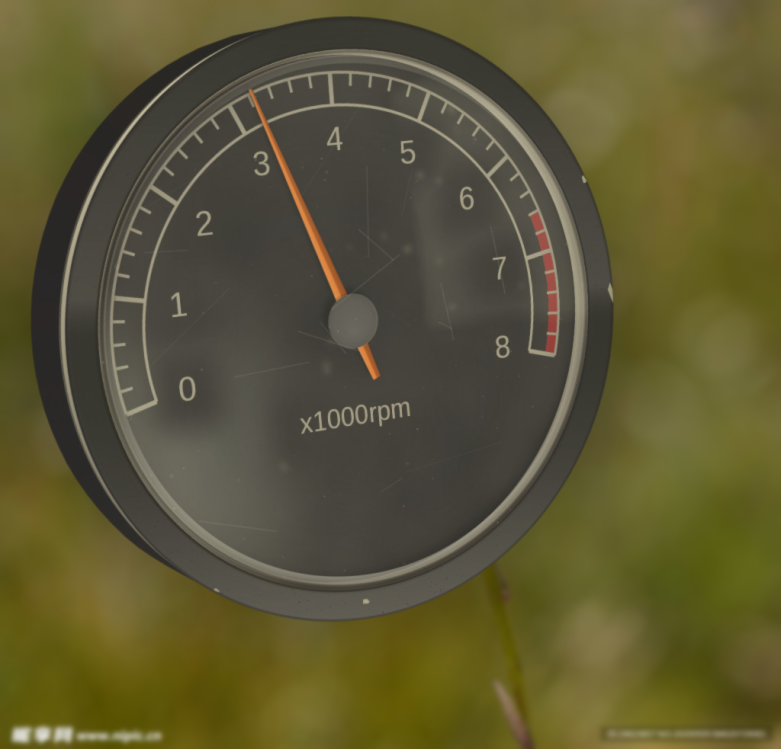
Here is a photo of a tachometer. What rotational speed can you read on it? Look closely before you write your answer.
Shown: 3200 rpm
